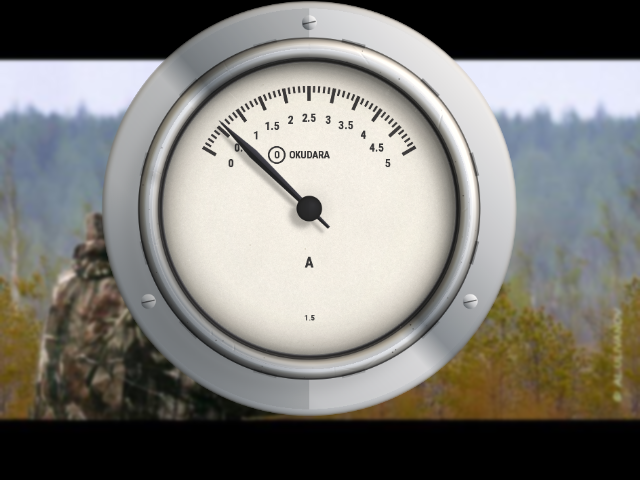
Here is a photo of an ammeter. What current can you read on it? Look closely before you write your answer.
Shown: 0.6 A
